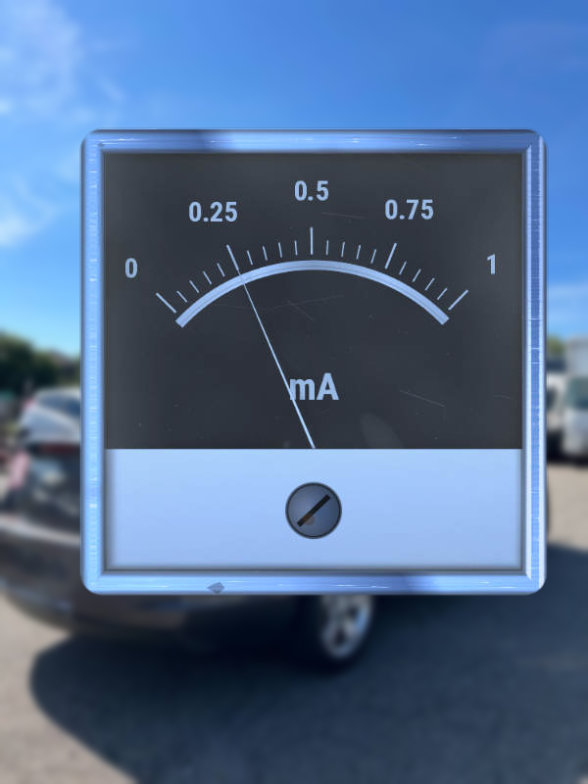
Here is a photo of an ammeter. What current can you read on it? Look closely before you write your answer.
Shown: 0.25 mA
